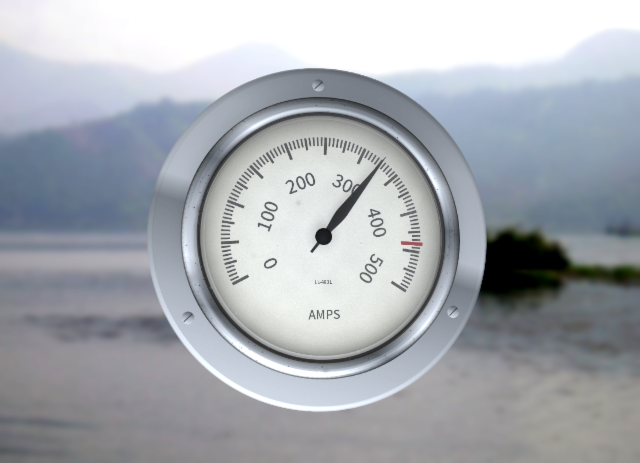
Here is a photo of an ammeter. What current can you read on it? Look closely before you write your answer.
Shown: 325 A
